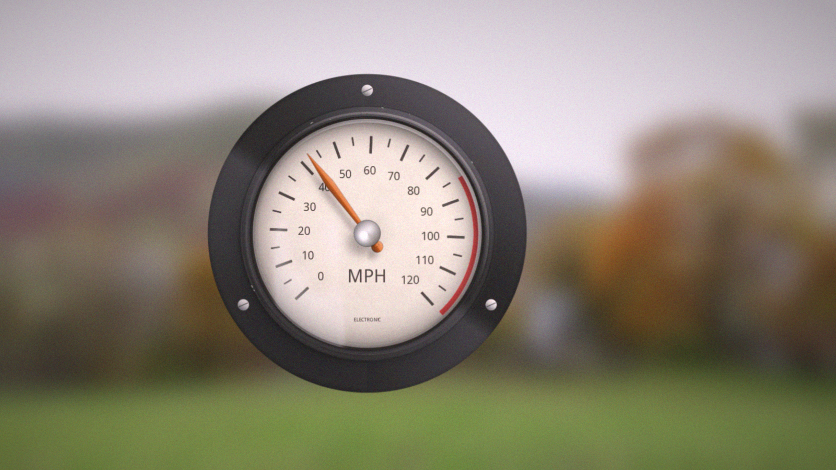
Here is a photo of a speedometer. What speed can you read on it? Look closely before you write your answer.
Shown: 42.5 mph
